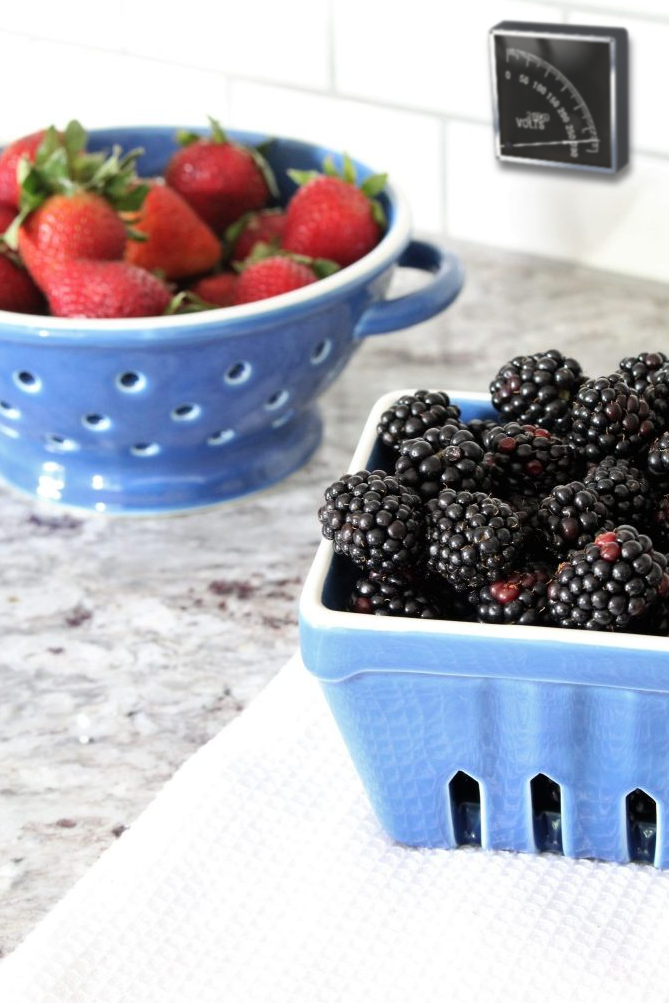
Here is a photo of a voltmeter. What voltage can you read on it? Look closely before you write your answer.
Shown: 275 V
